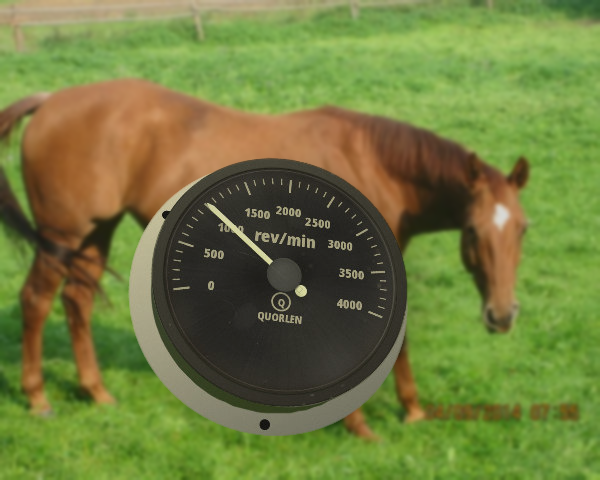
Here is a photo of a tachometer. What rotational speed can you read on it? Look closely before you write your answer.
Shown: 1000 rpm
